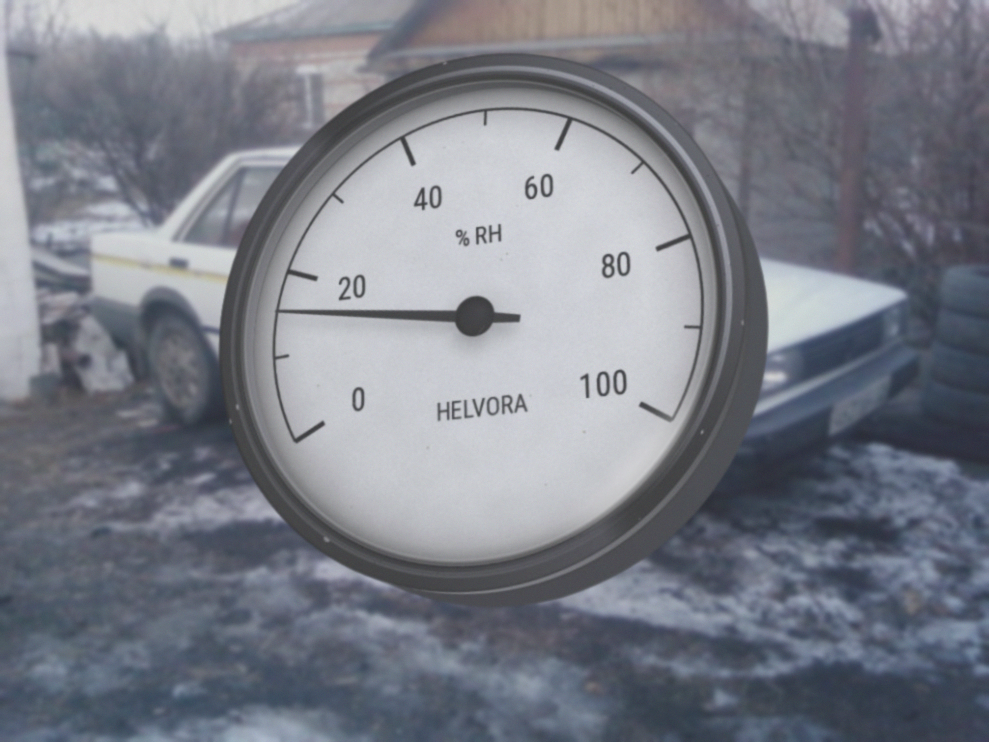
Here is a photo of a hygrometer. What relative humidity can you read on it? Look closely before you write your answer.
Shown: 15 %
